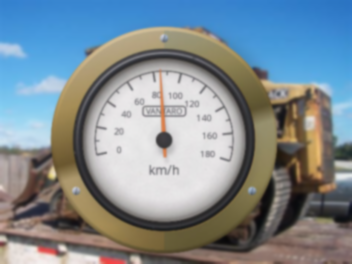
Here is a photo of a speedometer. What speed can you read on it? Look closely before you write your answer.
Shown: 85 km/h
